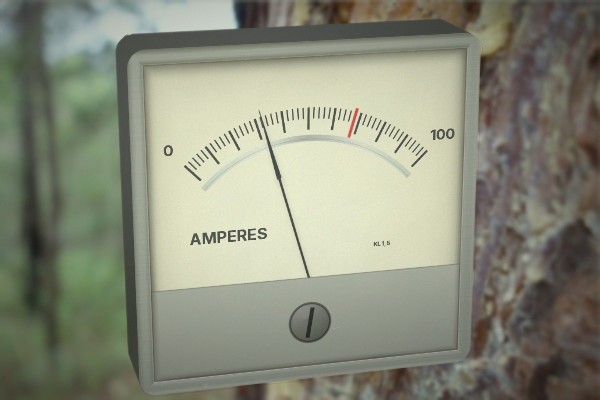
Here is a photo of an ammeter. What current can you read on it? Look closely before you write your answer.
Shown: 32 A
